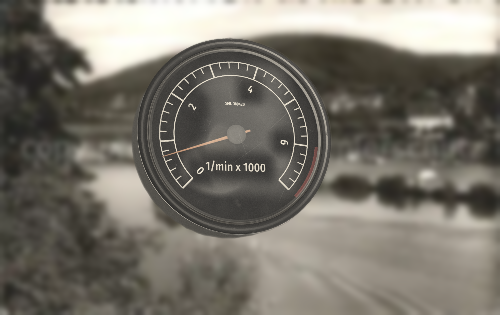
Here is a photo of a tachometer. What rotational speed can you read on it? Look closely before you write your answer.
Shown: 700 rpm
